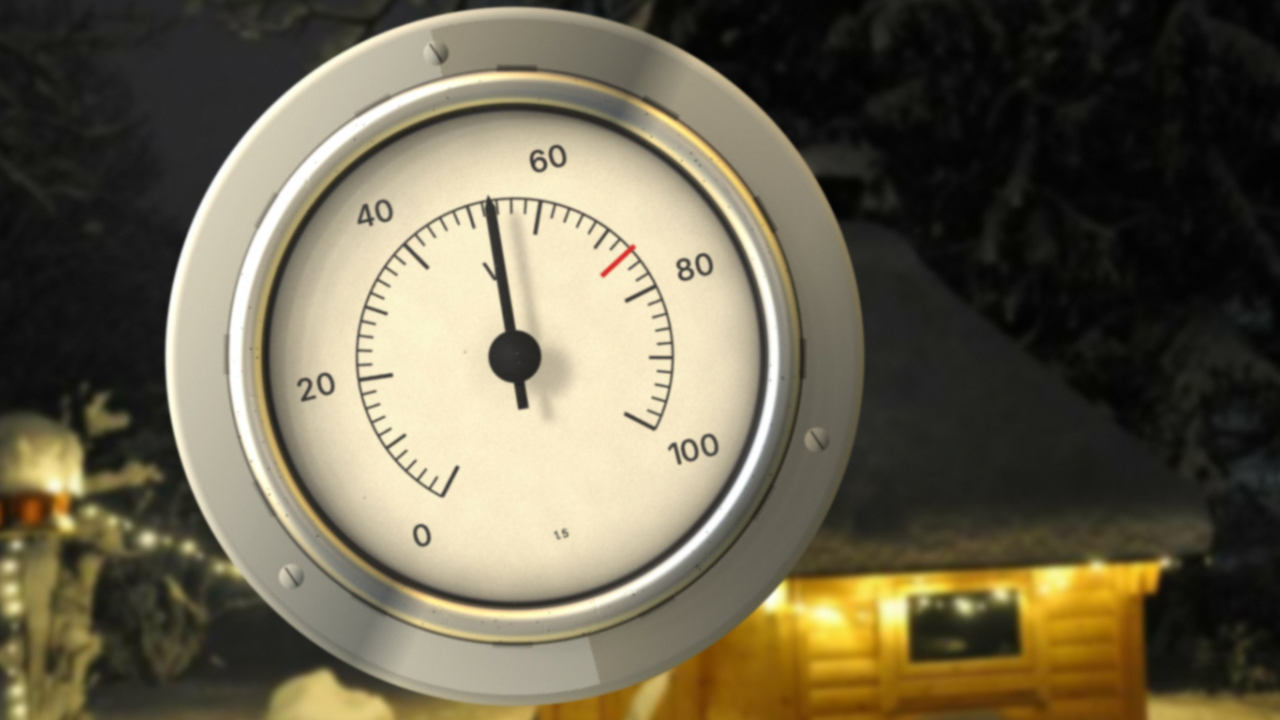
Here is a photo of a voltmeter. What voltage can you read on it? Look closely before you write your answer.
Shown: 53 V
